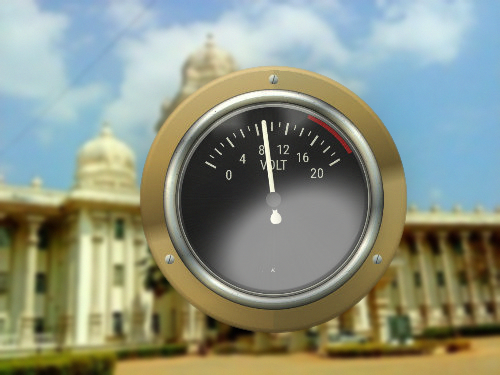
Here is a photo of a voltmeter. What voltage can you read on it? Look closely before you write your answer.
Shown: 9 V
